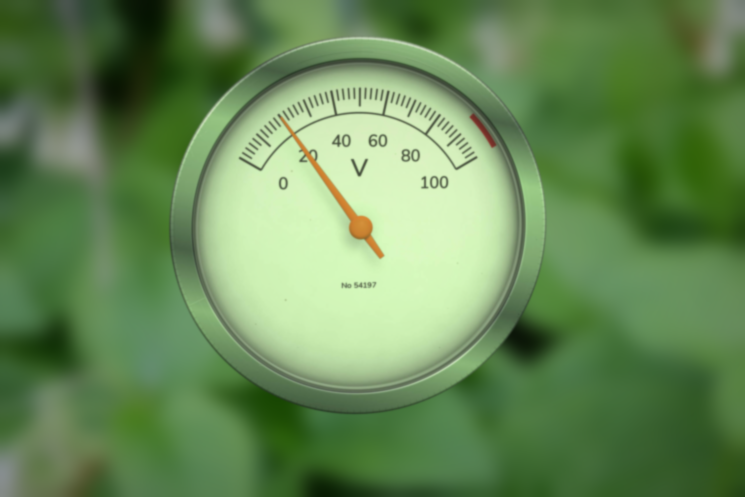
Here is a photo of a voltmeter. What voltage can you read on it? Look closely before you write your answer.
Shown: 20 V
